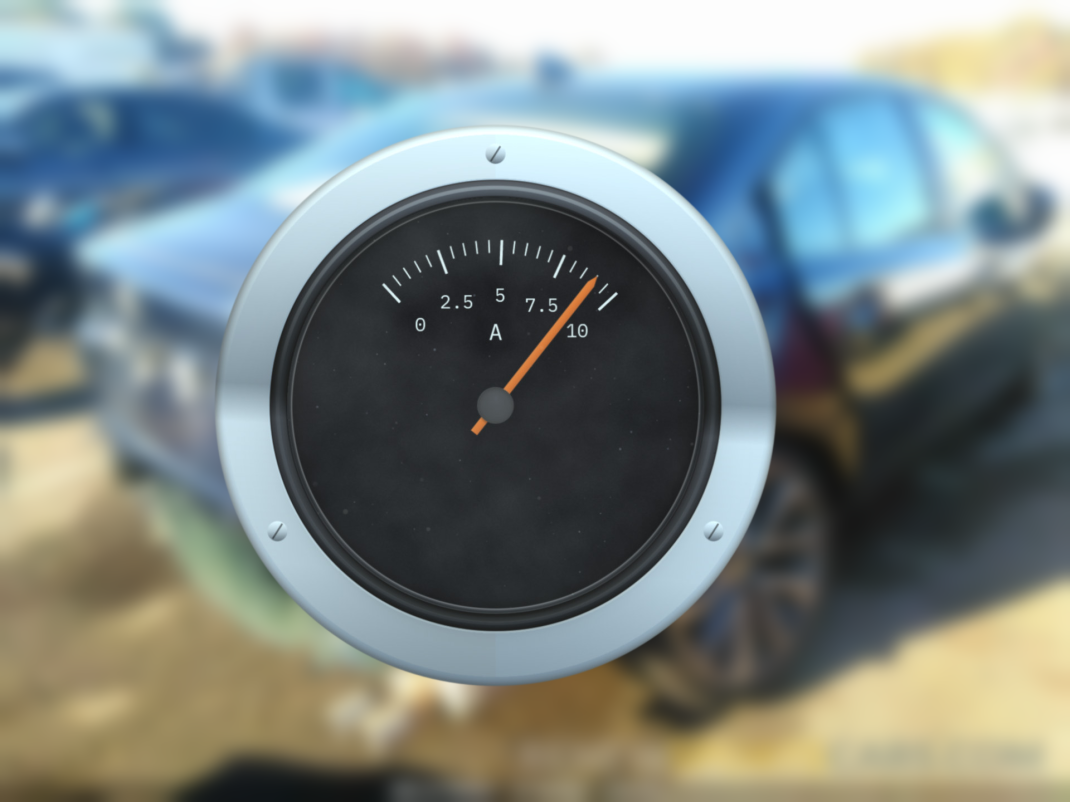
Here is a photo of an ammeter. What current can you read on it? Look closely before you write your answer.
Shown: 9 A
